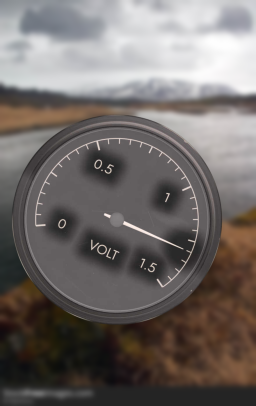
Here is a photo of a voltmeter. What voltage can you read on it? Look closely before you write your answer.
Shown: 1.3 V
